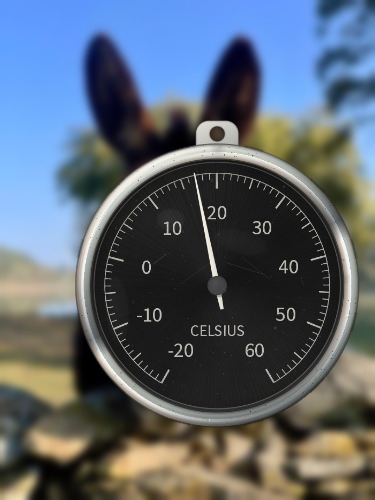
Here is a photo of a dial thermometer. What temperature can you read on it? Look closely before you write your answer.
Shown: 17 °C
